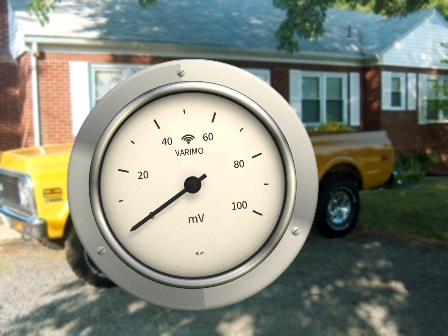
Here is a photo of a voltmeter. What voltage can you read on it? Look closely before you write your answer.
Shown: 0 mV
